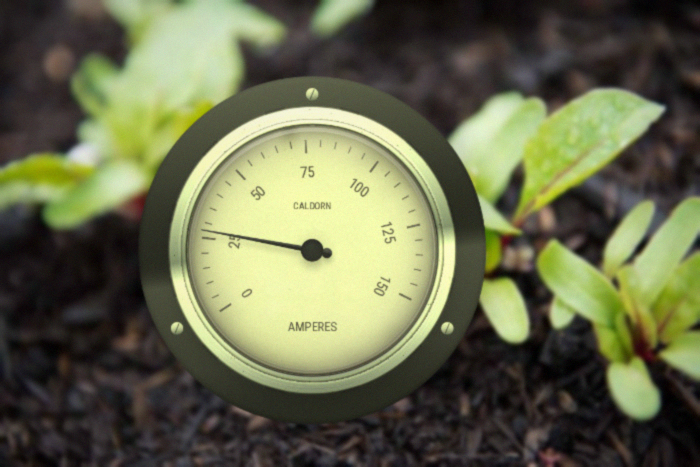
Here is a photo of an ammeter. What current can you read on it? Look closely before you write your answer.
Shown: 27.5 A
